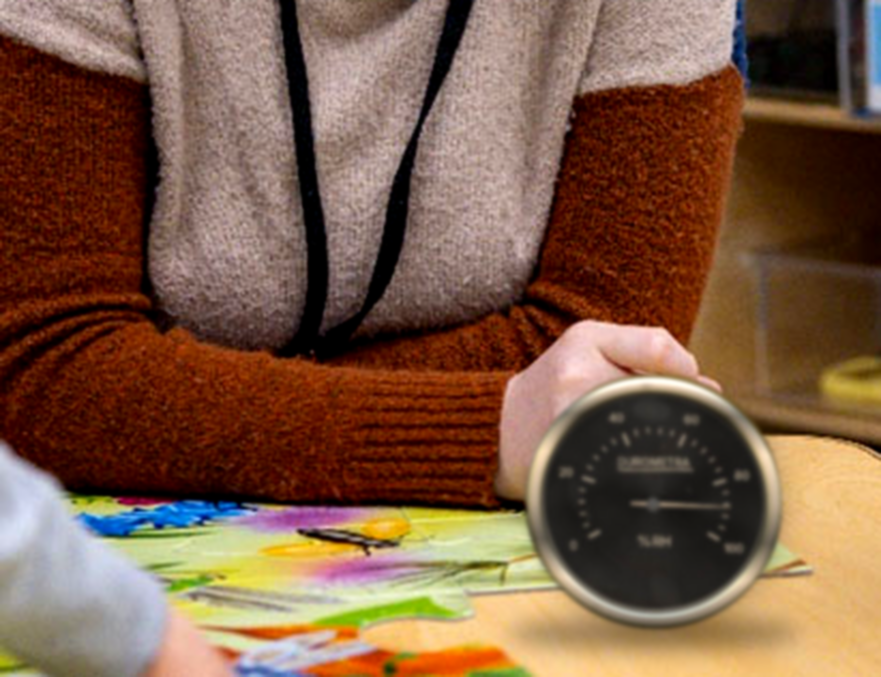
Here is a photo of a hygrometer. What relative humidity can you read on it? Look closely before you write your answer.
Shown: 88 %
